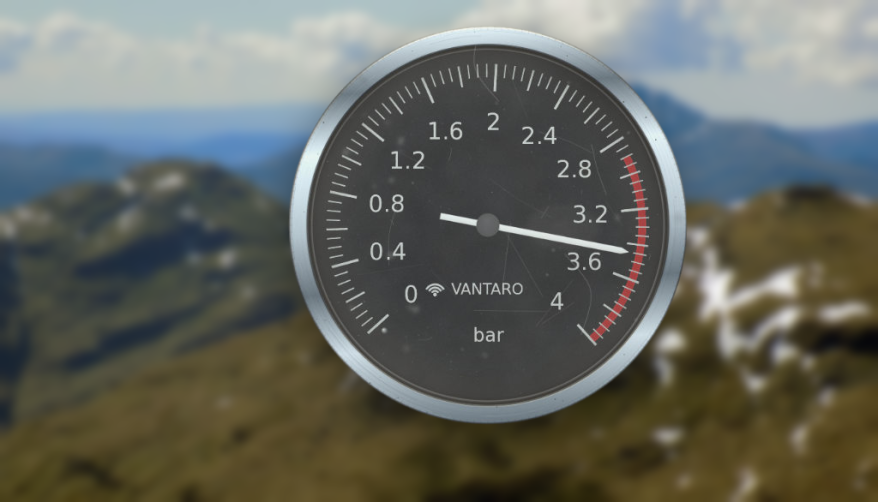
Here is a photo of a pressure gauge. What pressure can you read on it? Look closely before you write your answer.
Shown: 3.45 bar
